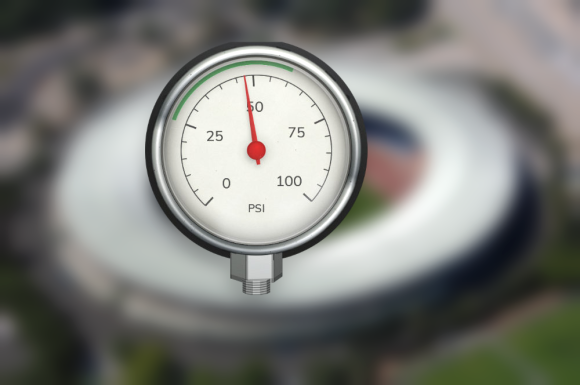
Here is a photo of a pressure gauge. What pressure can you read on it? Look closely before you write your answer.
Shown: 47.5 psi
